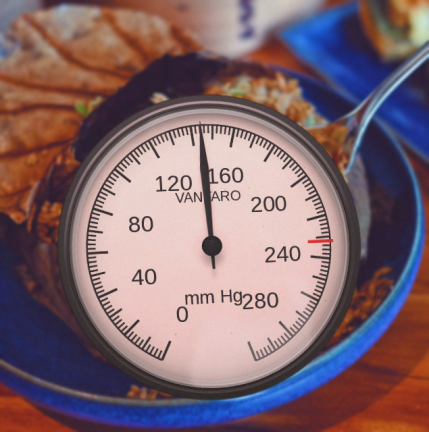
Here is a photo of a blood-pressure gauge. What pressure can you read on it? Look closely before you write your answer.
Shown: 144 mmHg
